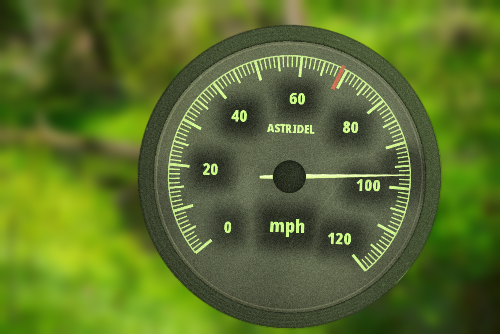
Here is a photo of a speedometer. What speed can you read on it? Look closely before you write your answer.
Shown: 97 mph
